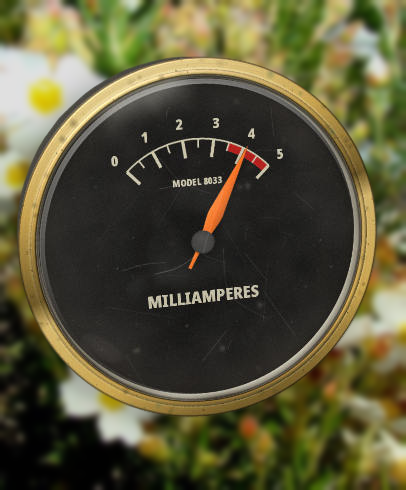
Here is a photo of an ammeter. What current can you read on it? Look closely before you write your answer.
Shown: 4 mA
